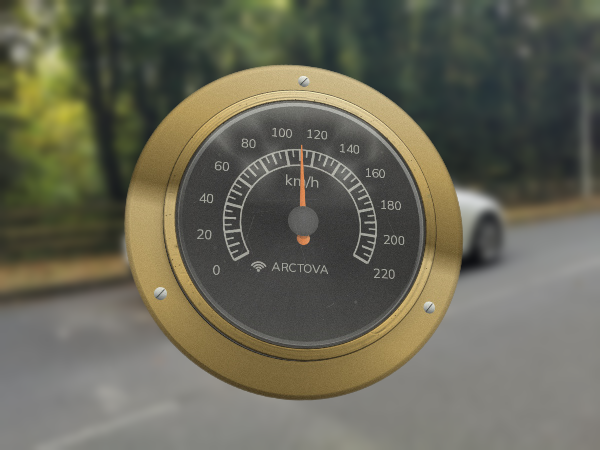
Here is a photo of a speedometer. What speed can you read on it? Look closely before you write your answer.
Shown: 110 km/h
